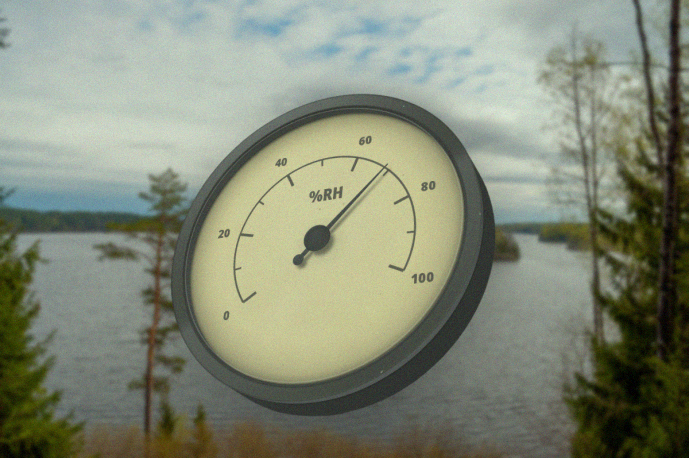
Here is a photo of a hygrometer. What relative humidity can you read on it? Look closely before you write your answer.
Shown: 70 %
